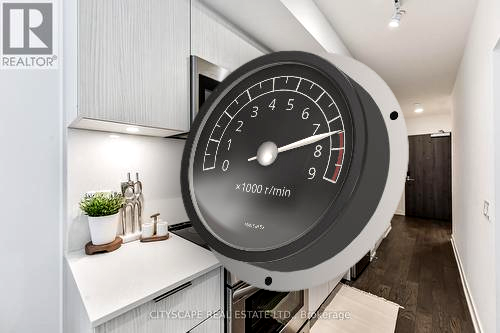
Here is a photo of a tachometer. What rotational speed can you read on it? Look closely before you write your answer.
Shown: 7500 rpm
